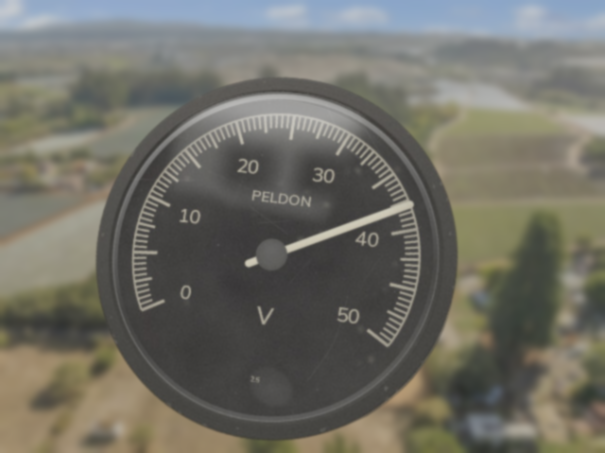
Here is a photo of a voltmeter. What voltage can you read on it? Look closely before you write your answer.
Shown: 38 V
